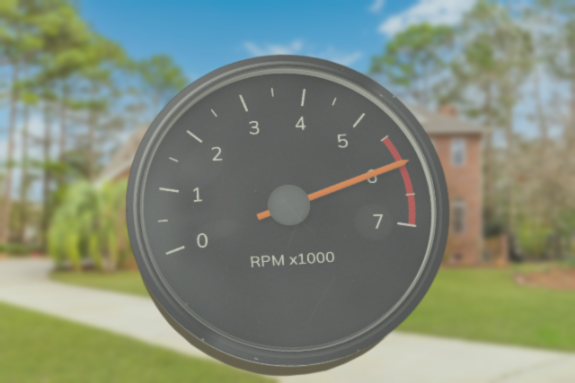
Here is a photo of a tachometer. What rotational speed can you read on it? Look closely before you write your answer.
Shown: 6000 rpm
